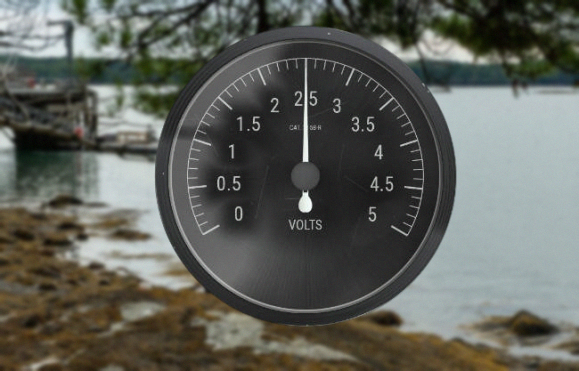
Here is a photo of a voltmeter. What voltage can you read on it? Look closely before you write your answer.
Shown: 2.5 V
